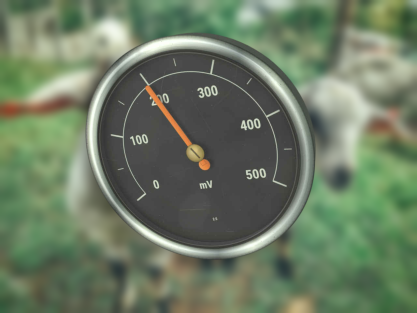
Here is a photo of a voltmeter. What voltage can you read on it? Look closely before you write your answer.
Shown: 200 mV
